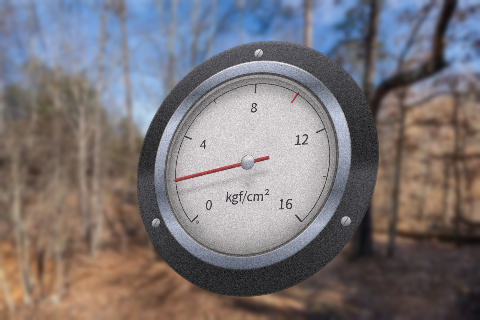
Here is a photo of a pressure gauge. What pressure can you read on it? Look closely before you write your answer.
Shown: 2 kg/cm²
